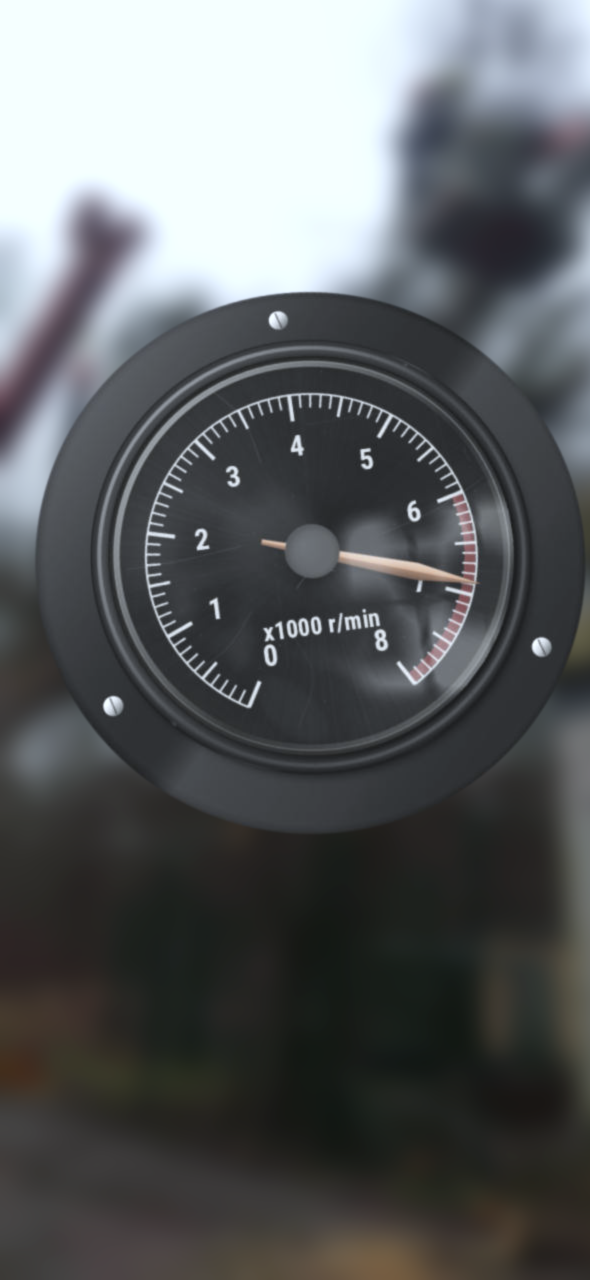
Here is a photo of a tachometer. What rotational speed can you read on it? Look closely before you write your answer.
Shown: 6900 rpm
